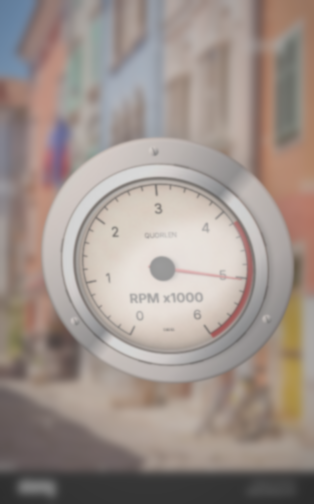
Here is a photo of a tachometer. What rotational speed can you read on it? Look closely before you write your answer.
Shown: 5000 rpm
